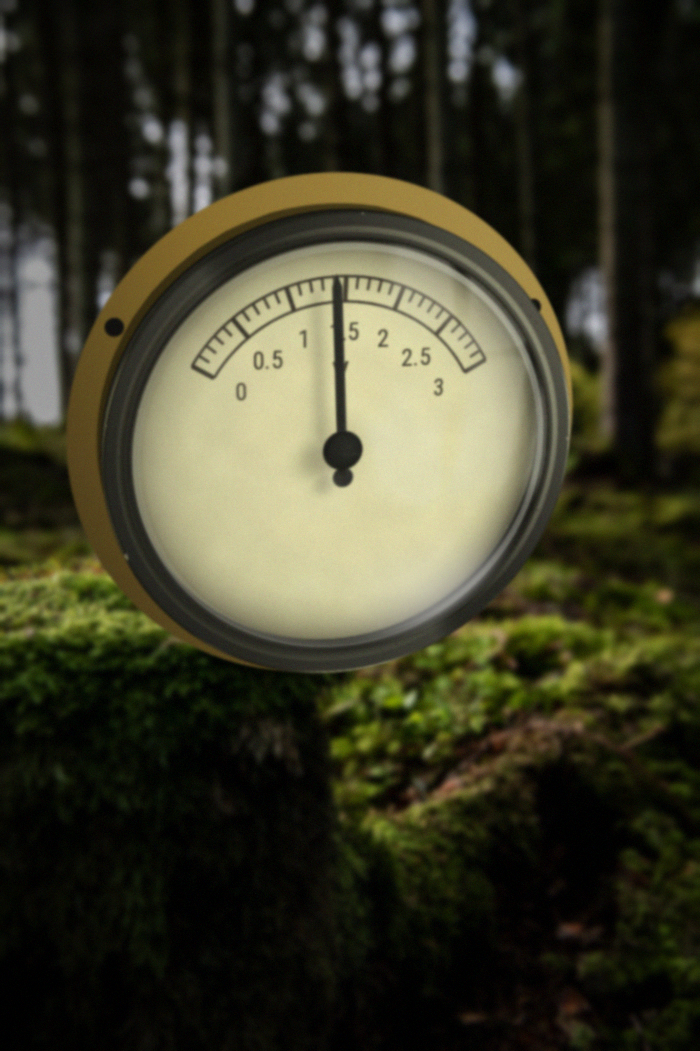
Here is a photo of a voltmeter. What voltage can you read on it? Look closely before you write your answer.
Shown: 1.4 V
